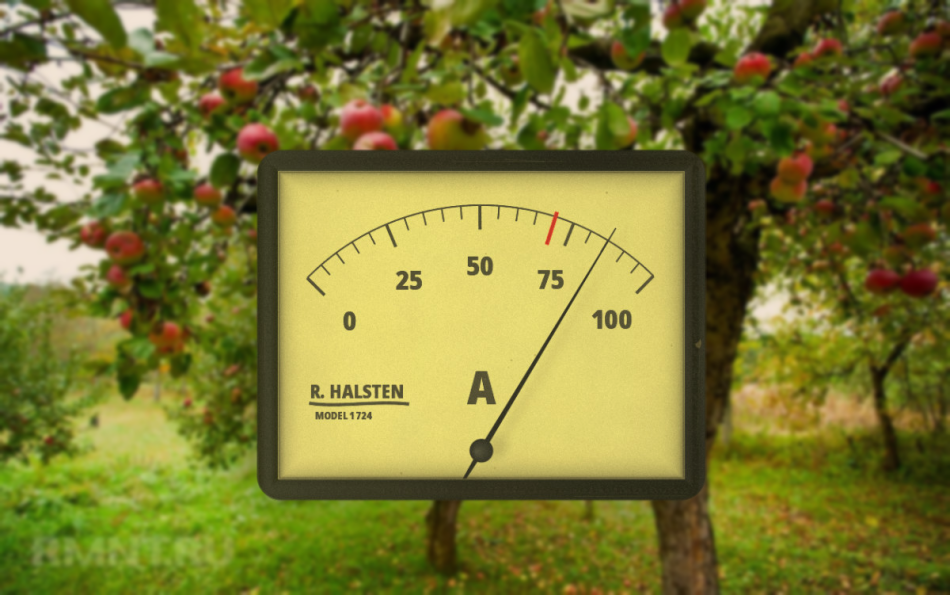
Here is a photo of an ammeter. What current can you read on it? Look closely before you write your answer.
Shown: 85 A
